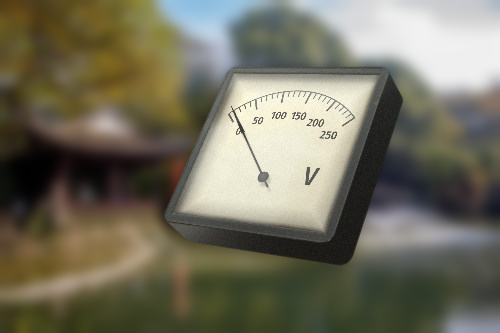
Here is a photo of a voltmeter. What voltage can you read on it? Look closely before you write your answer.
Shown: 10 V
